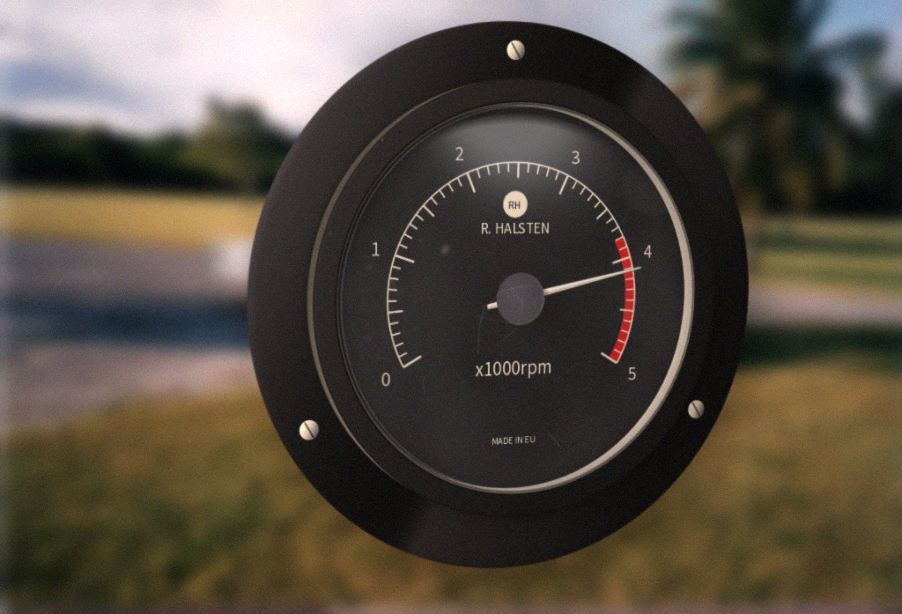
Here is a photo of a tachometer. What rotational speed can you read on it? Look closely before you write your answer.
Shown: 4100 rpm
